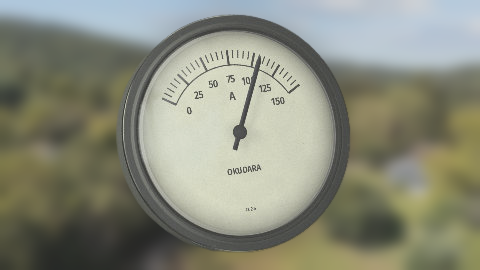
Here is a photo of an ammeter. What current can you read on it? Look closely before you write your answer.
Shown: 105 A
